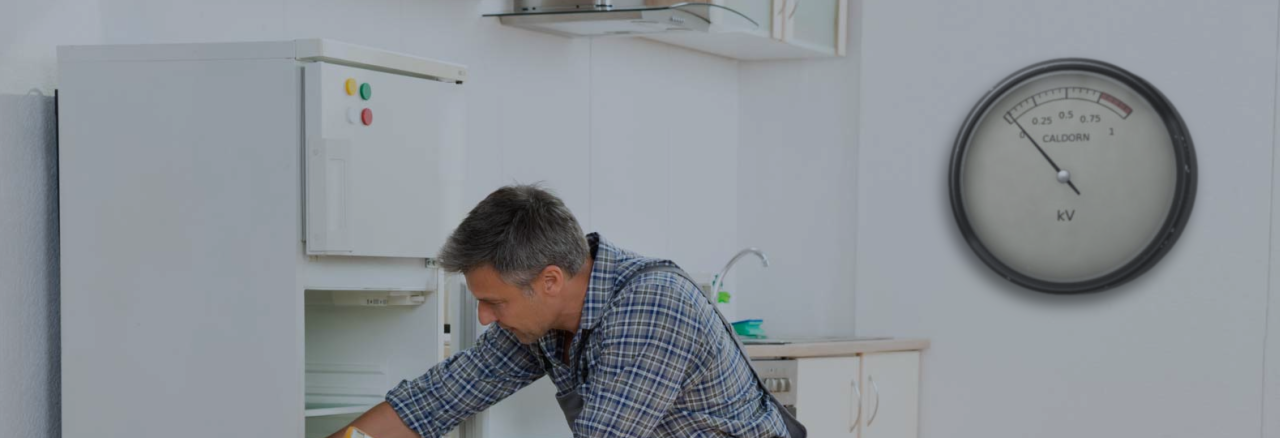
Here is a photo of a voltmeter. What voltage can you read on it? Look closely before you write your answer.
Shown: 0.05 kV
